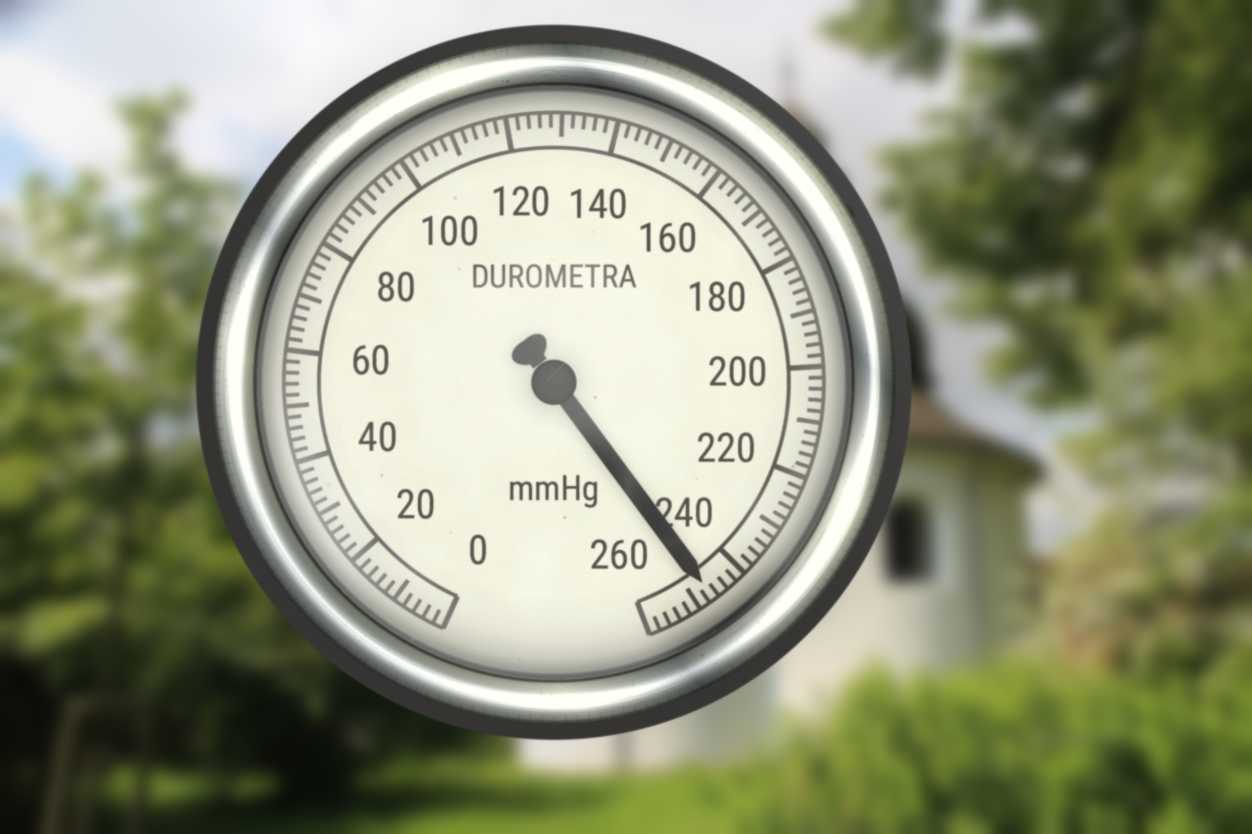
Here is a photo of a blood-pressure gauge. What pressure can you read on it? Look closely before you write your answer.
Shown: 247 mmHg
